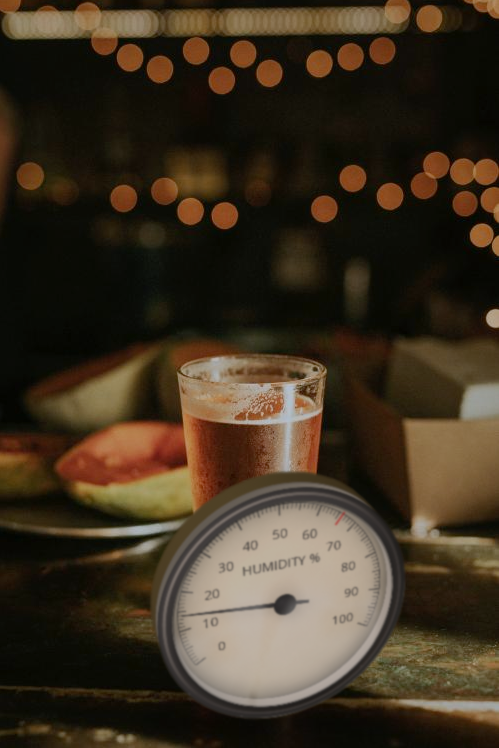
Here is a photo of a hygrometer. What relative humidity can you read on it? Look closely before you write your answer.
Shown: 15 %
